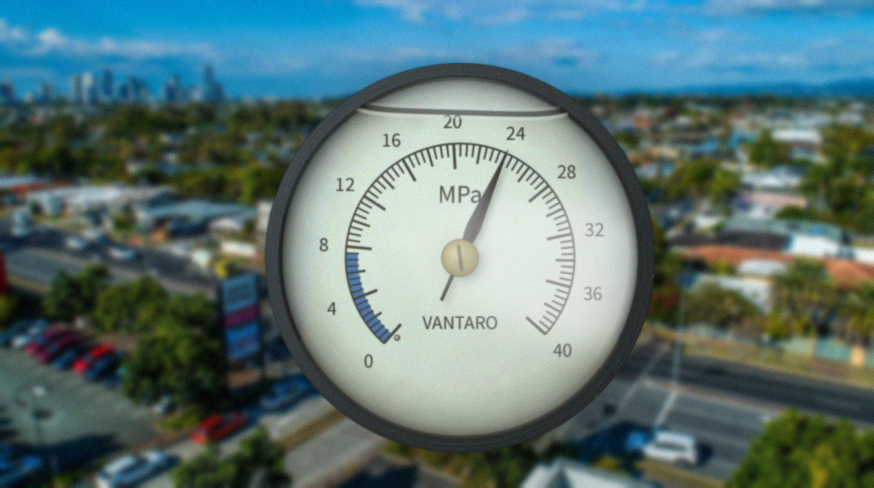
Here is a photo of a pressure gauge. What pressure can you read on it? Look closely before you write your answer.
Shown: 24 MPa
